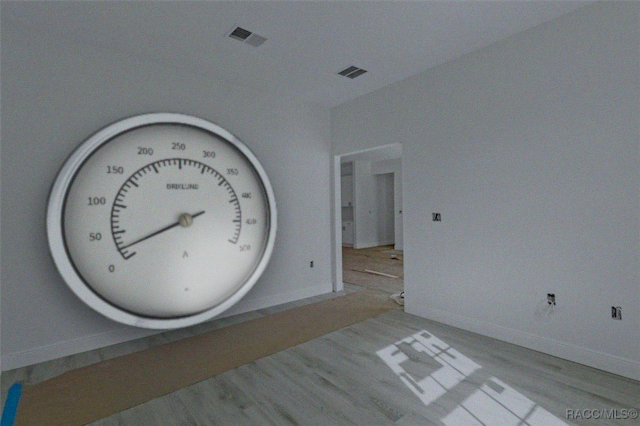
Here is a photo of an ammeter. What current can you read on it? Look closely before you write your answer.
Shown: 20 A
